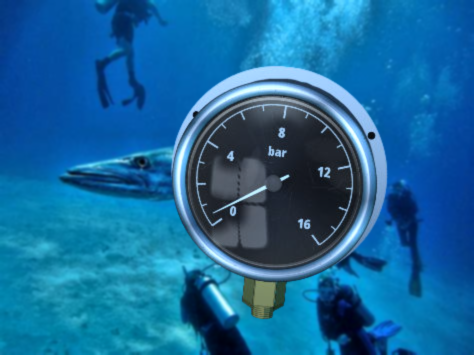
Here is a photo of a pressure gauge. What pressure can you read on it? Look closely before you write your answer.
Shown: 0.5 bar
